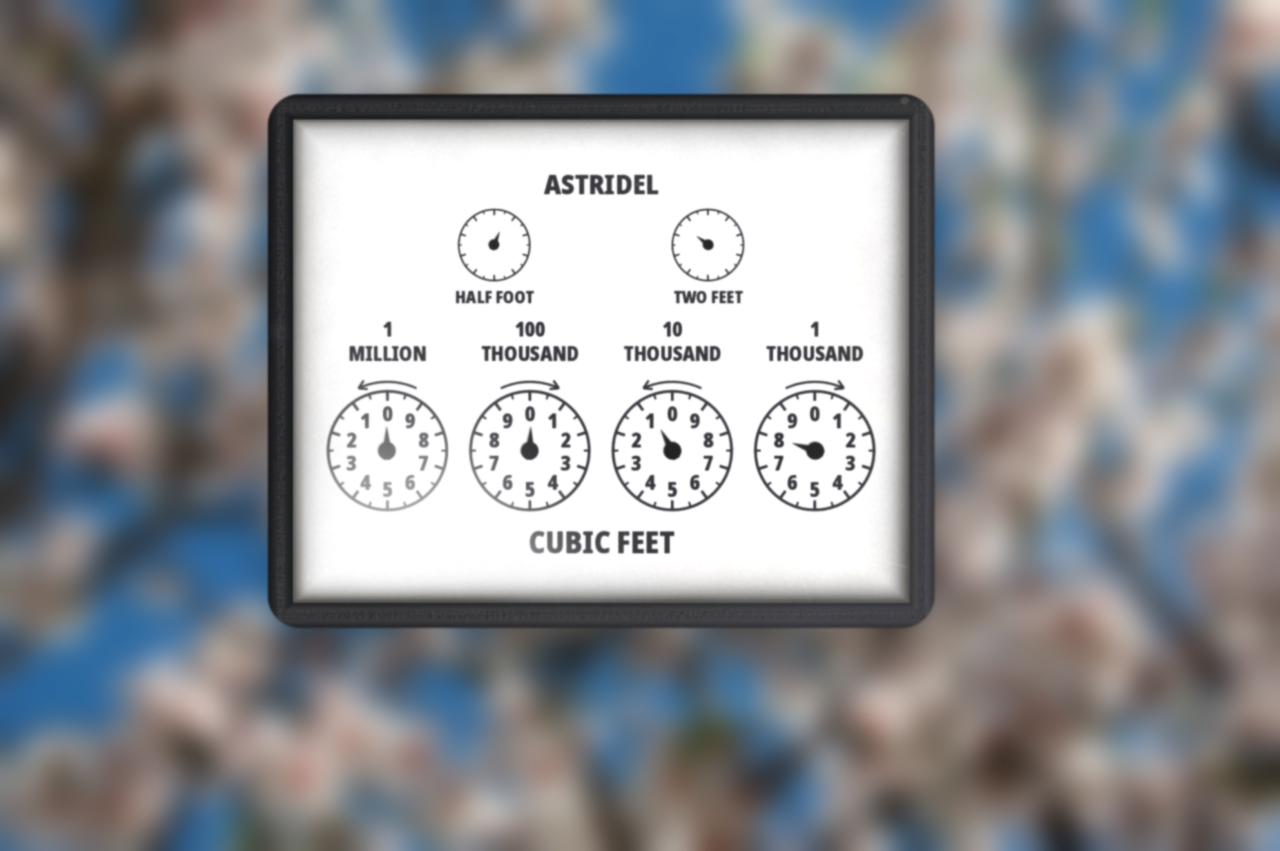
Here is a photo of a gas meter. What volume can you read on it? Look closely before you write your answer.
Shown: 800 ft³
